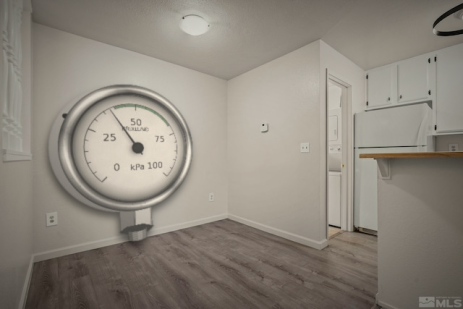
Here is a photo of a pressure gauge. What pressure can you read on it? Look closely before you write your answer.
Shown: 37.5 kPa
